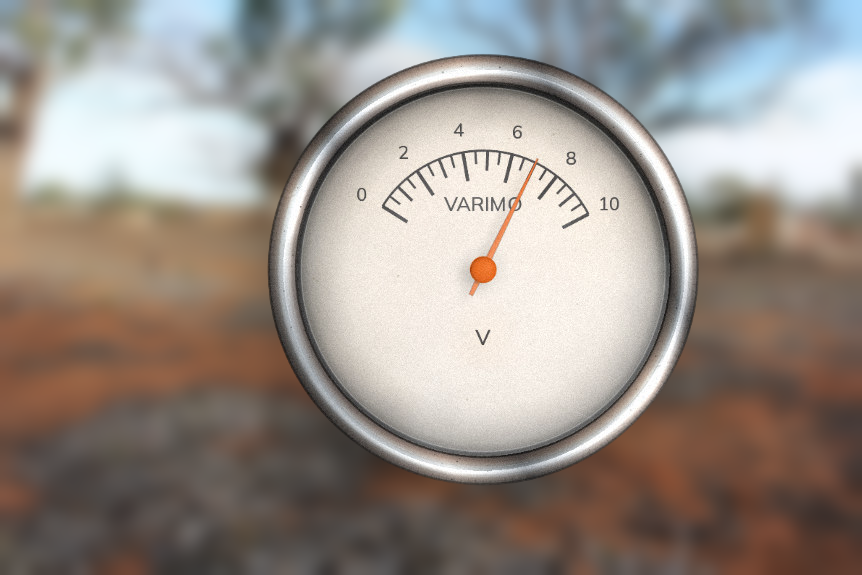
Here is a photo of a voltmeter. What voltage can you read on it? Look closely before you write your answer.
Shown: 7 V
